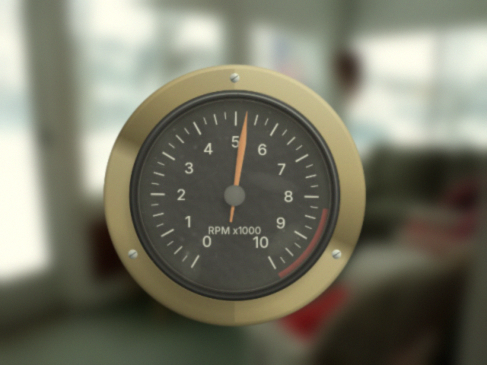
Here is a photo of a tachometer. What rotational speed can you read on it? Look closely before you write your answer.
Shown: 5250 rpm
